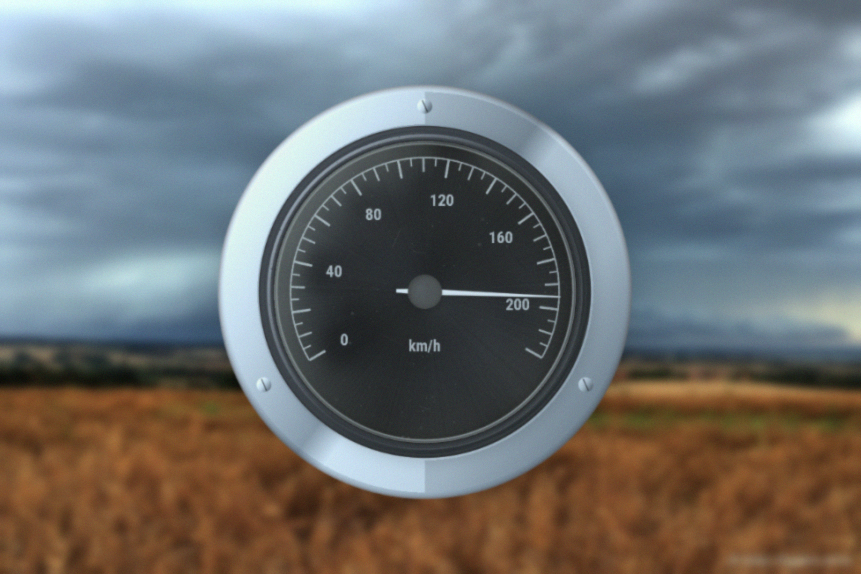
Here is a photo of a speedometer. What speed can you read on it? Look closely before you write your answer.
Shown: 195 km/h
